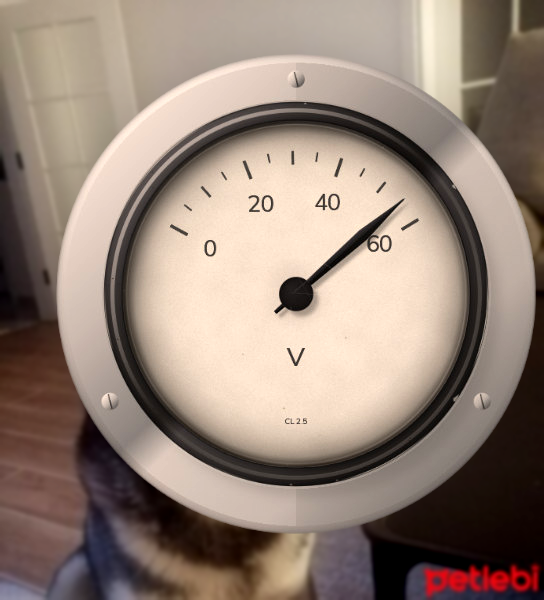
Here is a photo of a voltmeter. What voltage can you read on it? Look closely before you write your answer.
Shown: 55 V
